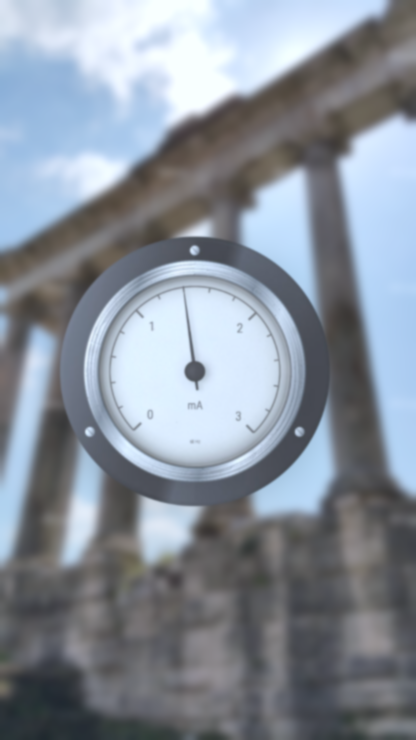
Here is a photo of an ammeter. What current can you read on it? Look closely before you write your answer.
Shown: 1.4 mA
